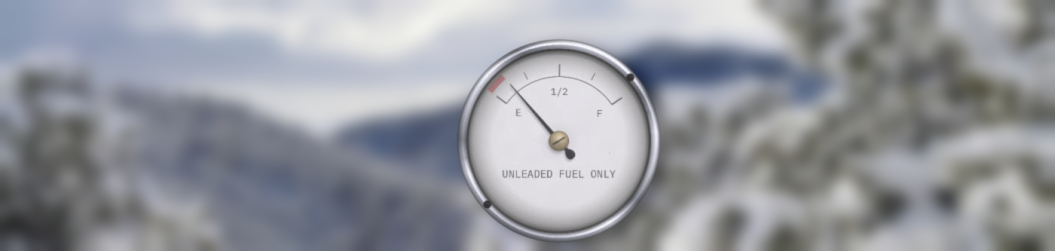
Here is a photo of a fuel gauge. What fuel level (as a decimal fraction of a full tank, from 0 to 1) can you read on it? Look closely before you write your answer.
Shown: 0.125
